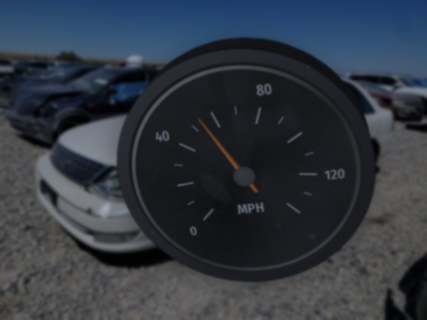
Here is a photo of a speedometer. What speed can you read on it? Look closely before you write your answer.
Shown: 55 mph
